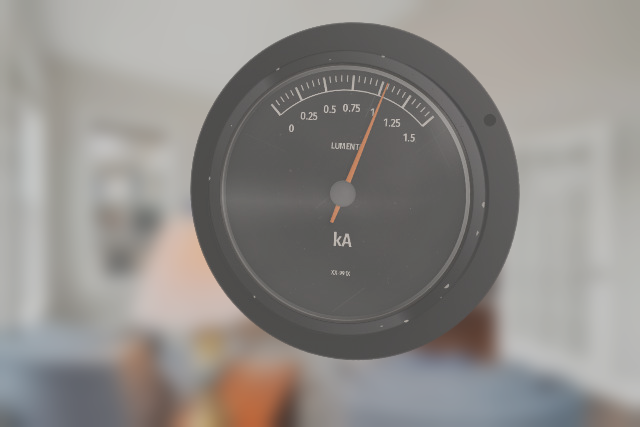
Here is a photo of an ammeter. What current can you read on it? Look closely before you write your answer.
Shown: 1.05 kA
